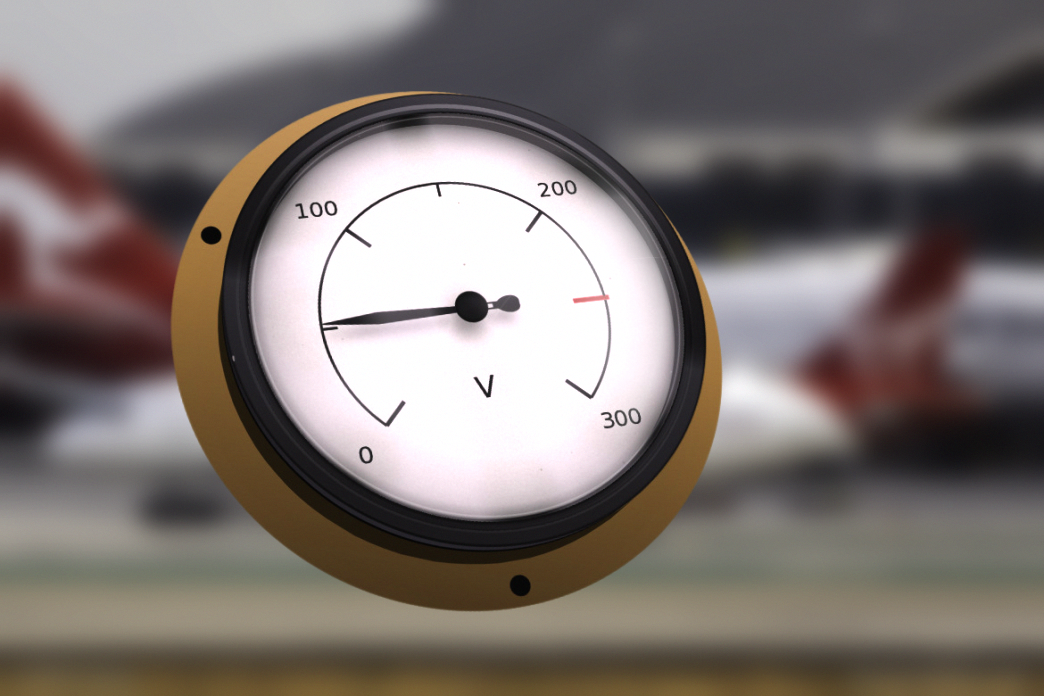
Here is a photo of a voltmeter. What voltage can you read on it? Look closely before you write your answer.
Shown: 50 V
